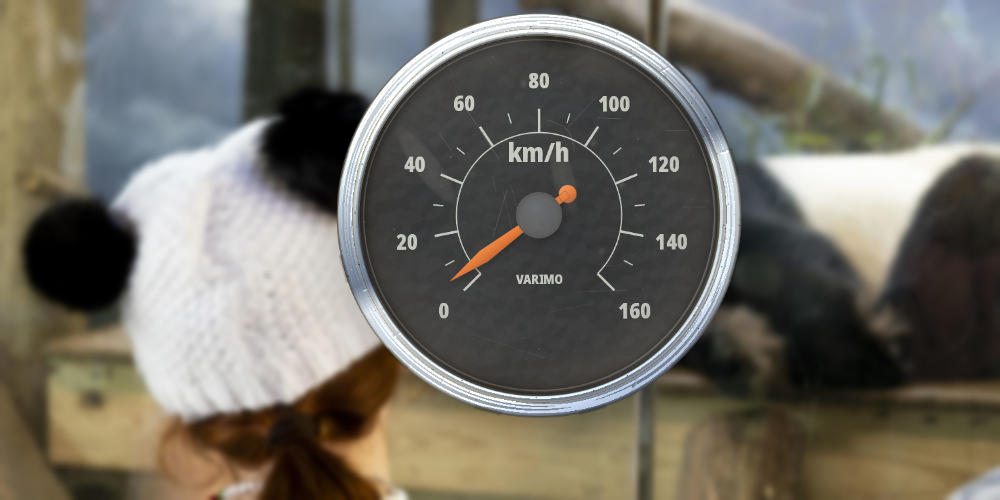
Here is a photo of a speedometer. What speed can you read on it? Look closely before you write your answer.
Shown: 5 km/h
